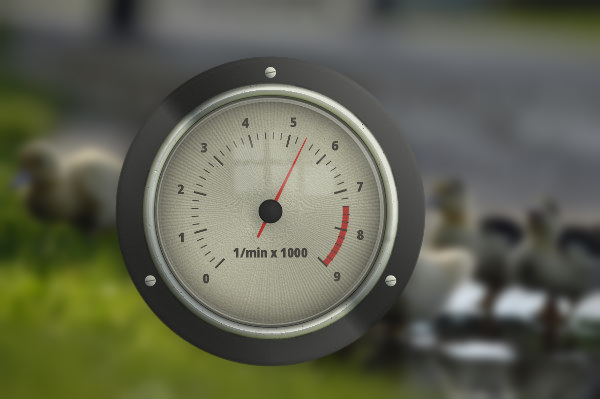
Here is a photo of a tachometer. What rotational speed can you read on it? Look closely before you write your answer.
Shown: 5400 rpm
